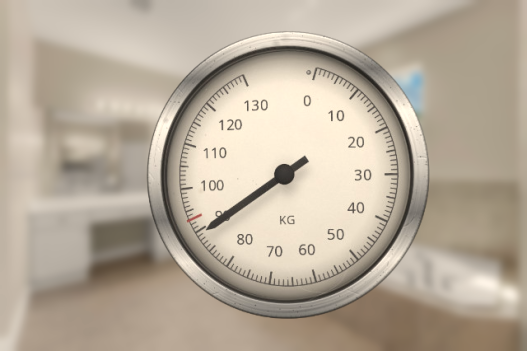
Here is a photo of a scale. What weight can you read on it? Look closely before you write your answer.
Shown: 89 kg
